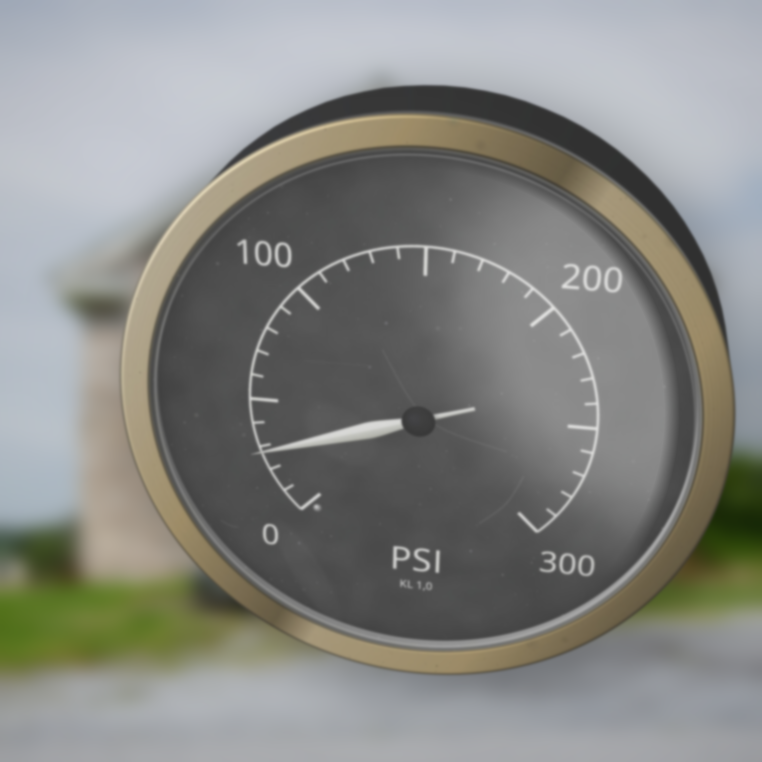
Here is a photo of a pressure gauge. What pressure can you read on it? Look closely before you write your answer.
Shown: 30 psi
